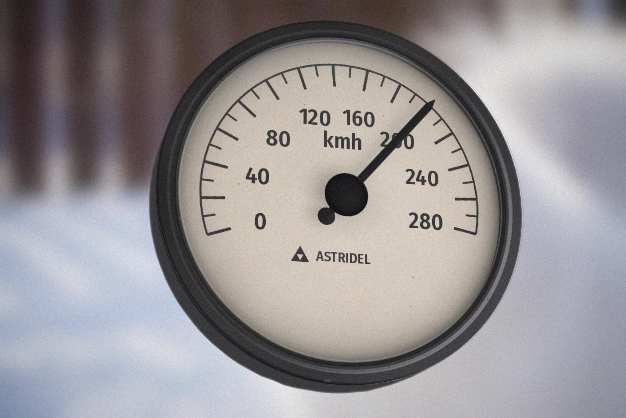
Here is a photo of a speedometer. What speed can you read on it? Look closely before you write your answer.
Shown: 200 km/h
